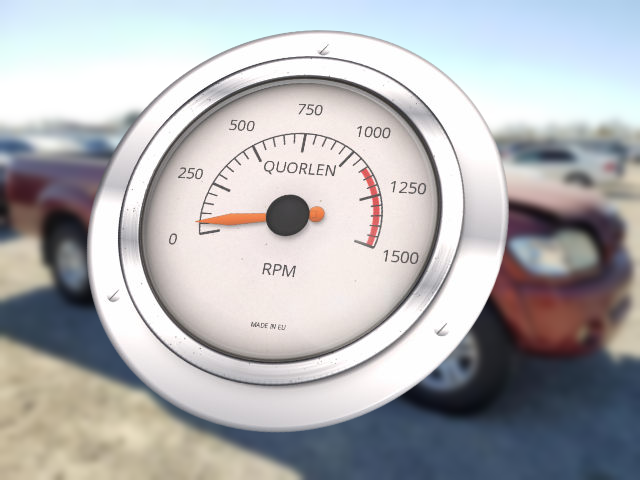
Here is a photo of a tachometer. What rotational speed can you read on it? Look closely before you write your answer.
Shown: 50 rpm
